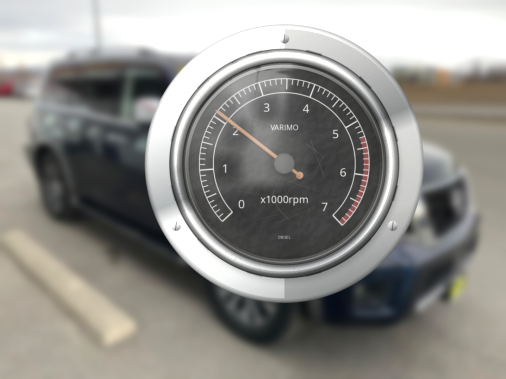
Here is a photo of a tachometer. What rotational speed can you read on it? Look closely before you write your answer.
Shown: 2100 rpm
